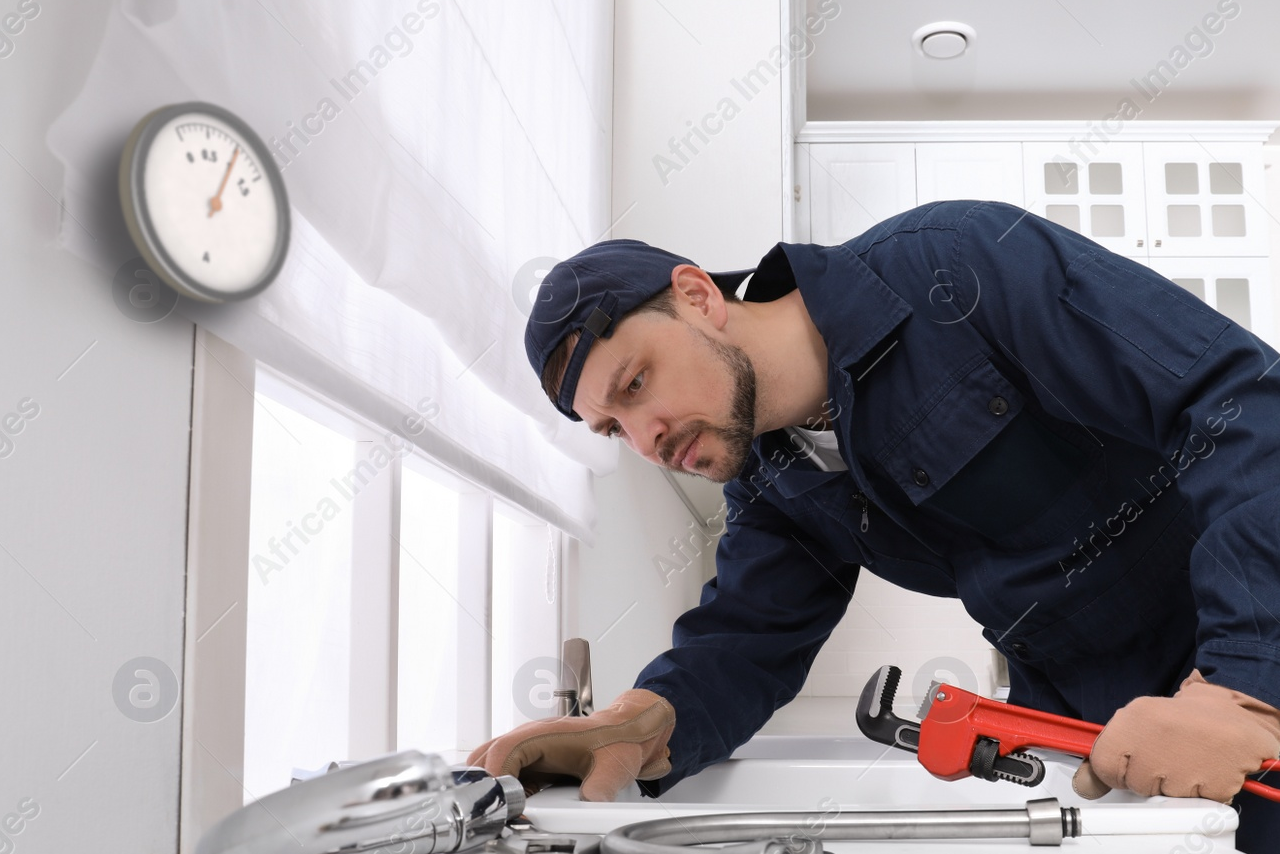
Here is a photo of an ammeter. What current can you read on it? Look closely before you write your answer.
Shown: 1 A
